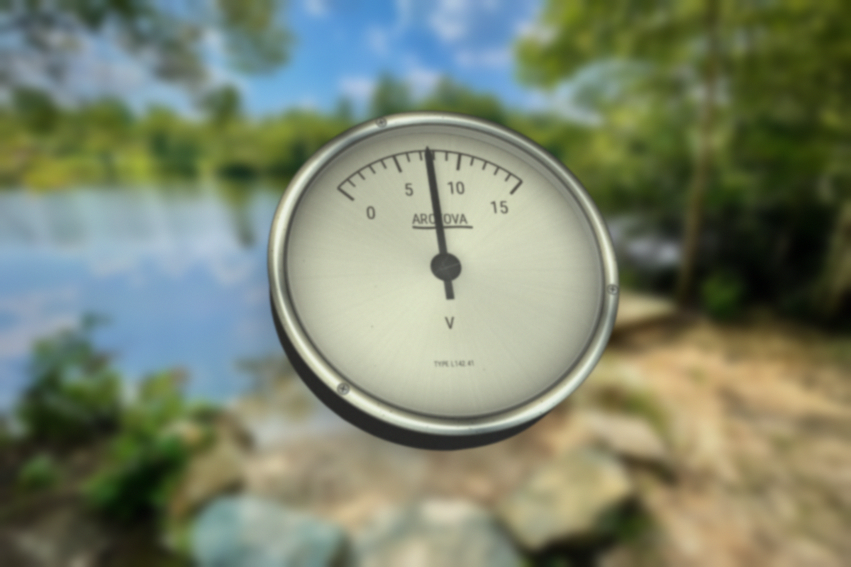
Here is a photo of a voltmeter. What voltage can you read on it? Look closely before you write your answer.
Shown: 7.5 V
